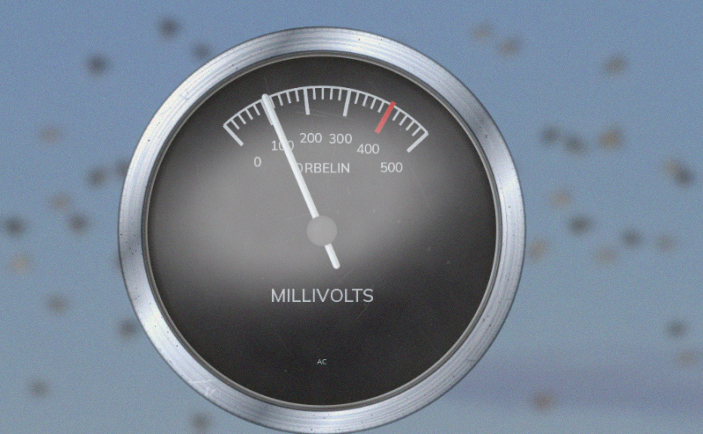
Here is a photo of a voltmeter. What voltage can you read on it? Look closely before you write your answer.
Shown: 110 mV
